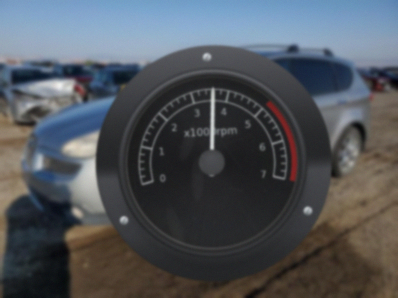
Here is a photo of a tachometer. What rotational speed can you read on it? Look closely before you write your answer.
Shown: 3600 rpm
